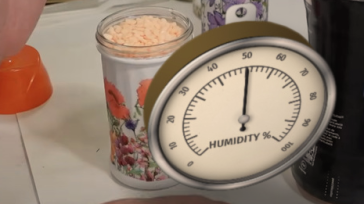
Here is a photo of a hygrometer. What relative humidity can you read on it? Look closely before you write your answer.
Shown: 50 %
